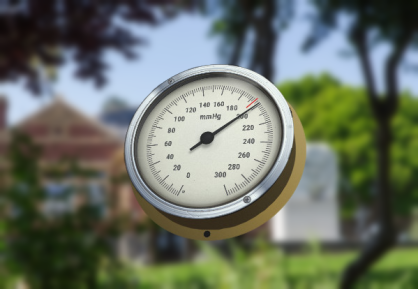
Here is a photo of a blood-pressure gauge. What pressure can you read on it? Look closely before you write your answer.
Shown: 200 mmHg
